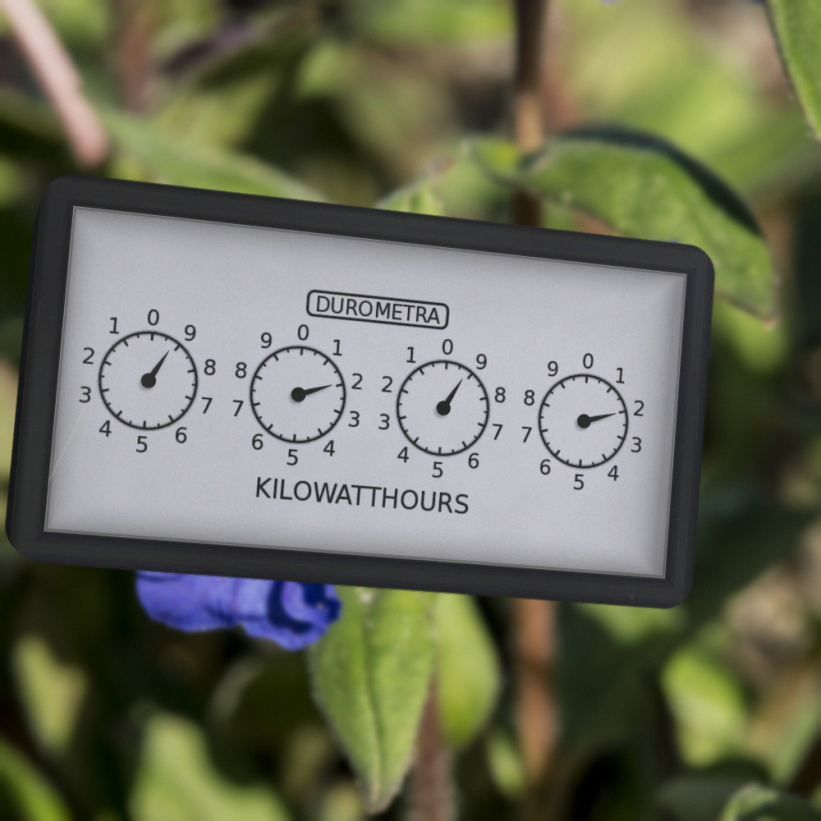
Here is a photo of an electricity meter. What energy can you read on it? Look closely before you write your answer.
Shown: 9192 kWh
